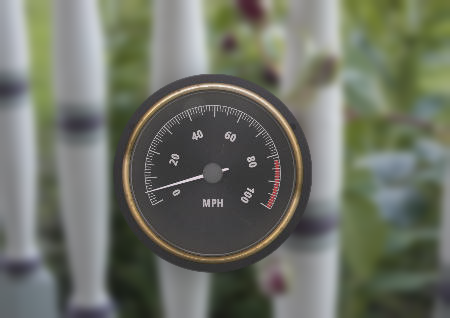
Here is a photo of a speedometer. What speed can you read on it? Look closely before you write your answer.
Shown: 5 mph
